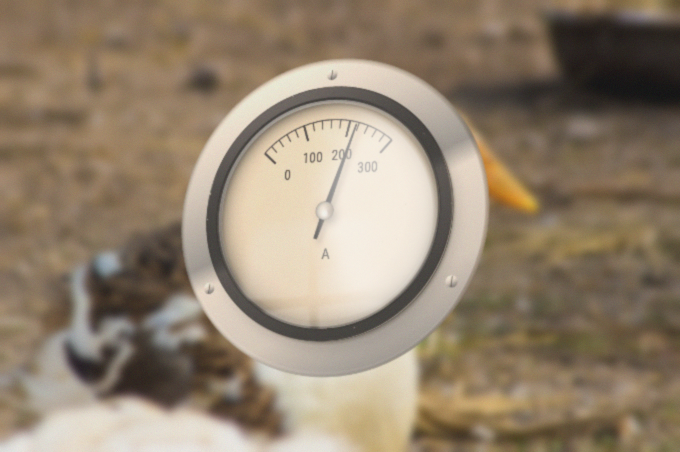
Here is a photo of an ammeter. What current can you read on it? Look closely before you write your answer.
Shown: 220 A
